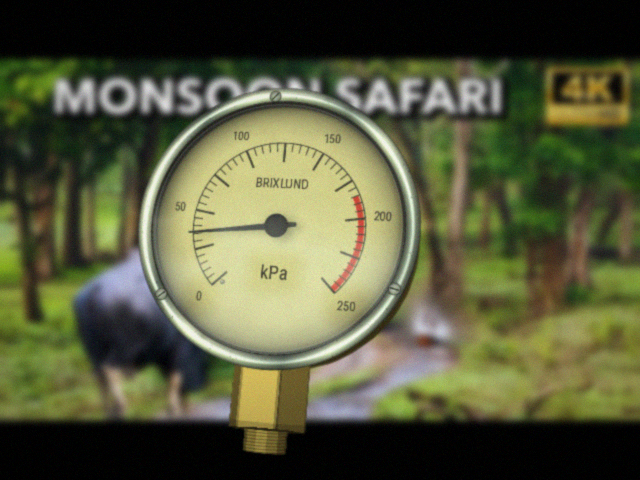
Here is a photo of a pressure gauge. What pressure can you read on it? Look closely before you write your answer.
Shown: 35 kPa
